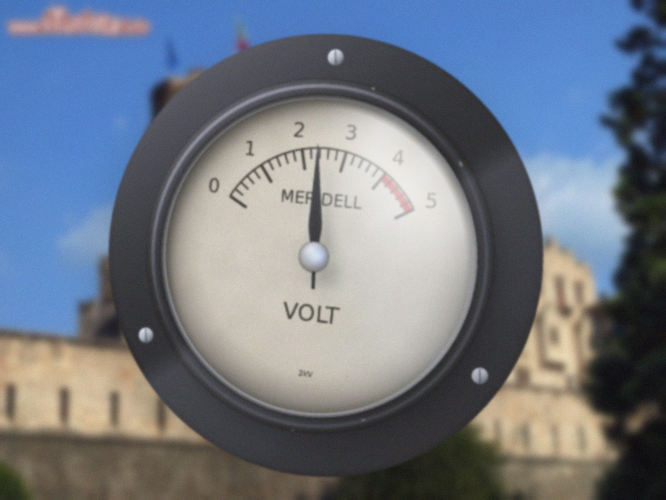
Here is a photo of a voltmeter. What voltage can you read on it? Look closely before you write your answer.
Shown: 2.4 V
